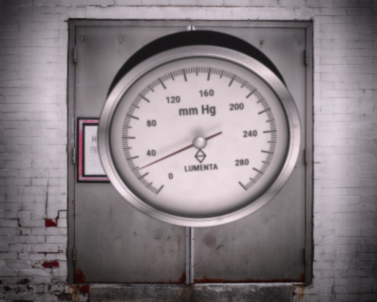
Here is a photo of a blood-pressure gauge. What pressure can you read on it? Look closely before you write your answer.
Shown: 30 mmHg
